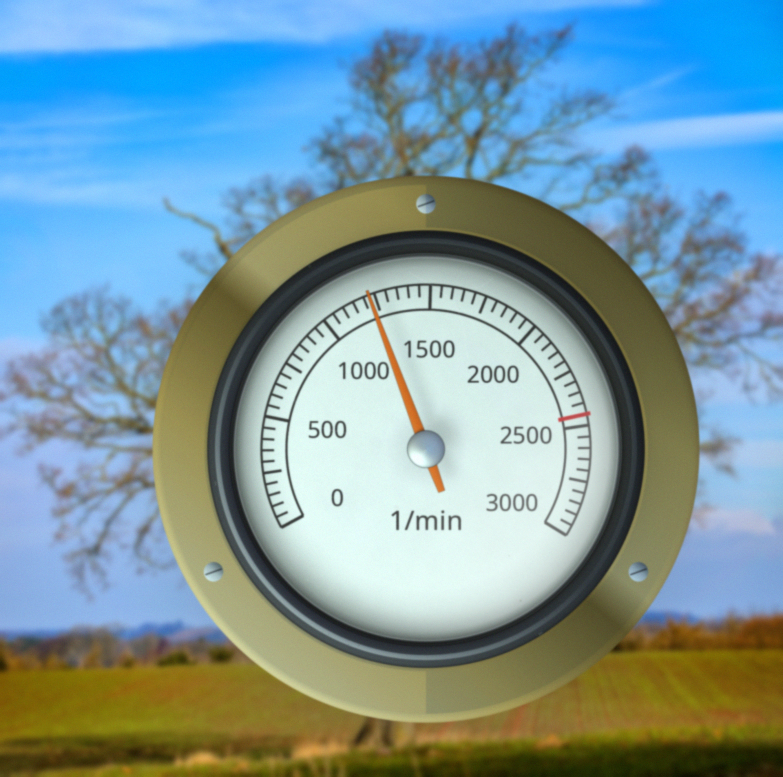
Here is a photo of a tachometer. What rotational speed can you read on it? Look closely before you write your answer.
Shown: 1225 rpm
